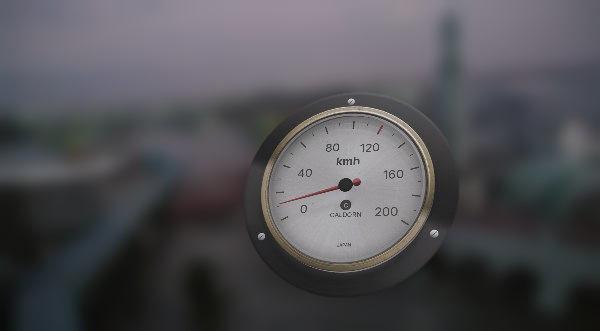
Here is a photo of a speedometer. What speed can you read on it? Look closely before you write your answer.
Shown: 10 km/h
